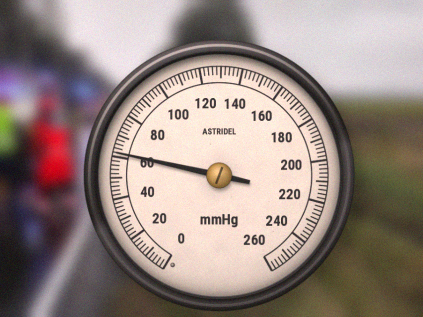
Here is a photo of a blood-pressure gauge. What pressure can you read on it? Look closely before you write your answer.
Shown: 62 mmHg
